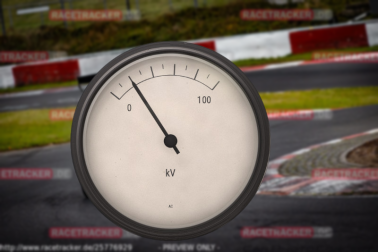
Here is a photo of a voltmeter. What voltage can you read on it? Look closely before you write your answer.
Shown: 20 kV
